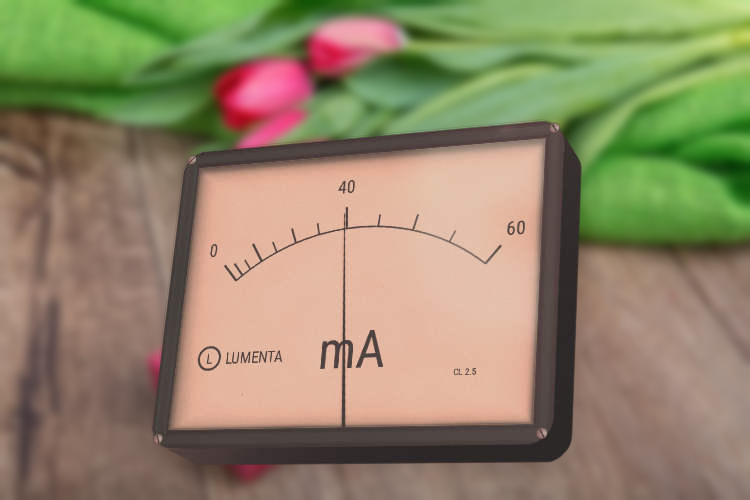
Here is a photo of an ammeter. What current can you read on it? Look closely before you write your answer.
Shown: 40 mA
